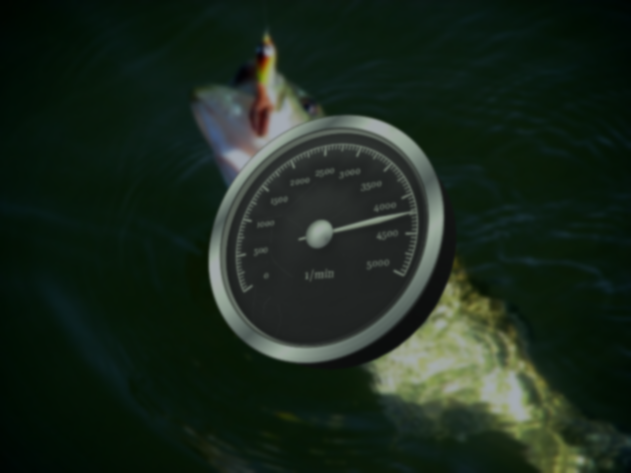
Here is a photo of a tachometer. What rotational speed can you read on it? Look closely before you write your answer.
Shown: 4250 rpm
